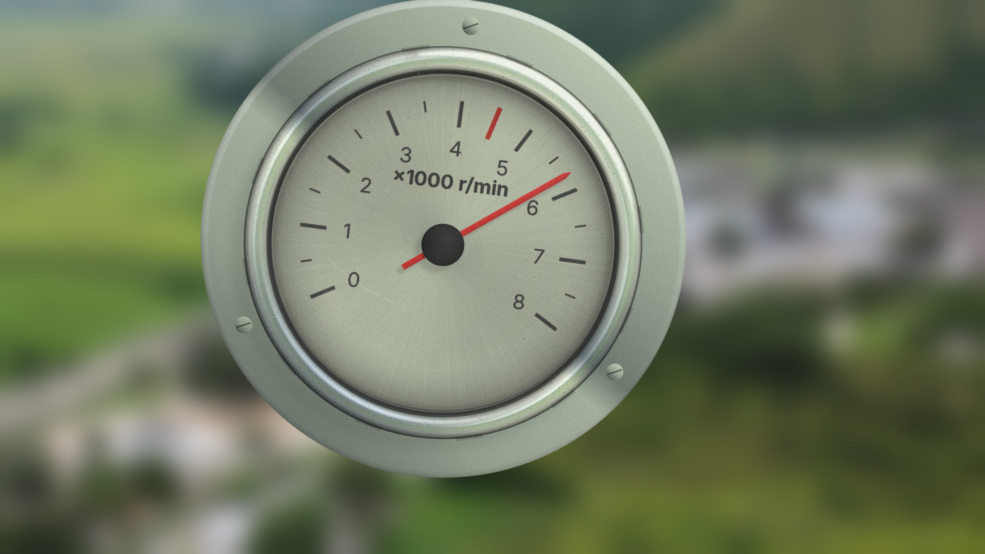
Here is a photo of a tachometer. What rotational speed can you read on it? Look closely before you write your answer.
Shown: 5750 rpm
